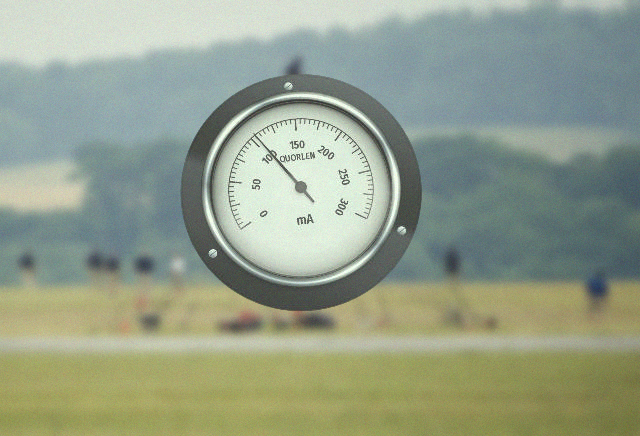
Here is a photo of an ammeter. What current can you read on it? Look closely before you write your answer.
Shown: 105 mA
